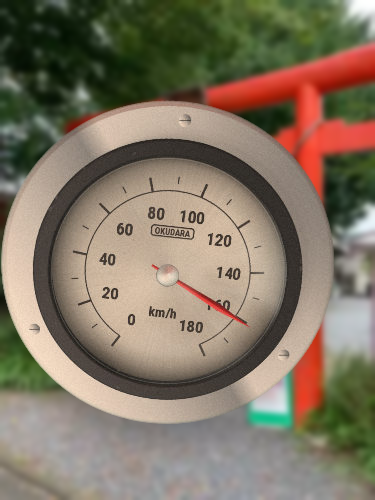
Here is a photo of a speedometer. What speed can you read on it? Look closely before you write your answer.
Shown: 160 km/h
